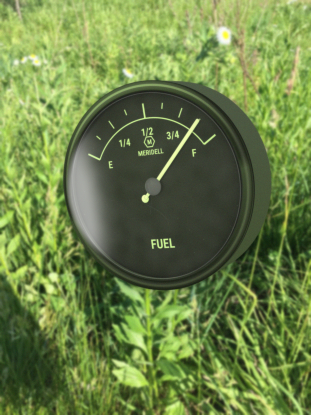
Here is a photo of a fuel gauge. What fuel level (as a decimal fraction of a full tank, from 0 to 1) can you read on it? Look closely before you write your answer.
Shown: 0.875
